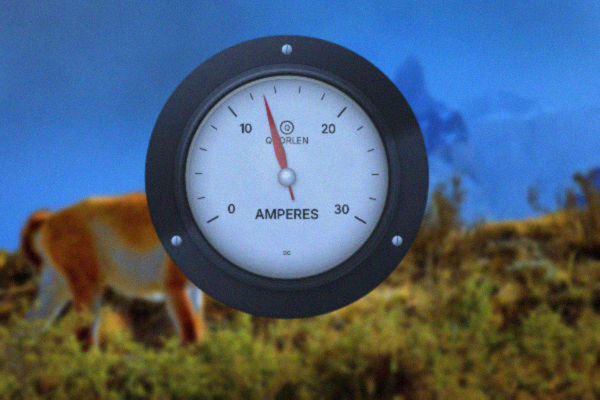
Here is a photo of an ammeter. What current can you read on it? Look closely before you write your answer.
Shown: 13 A
